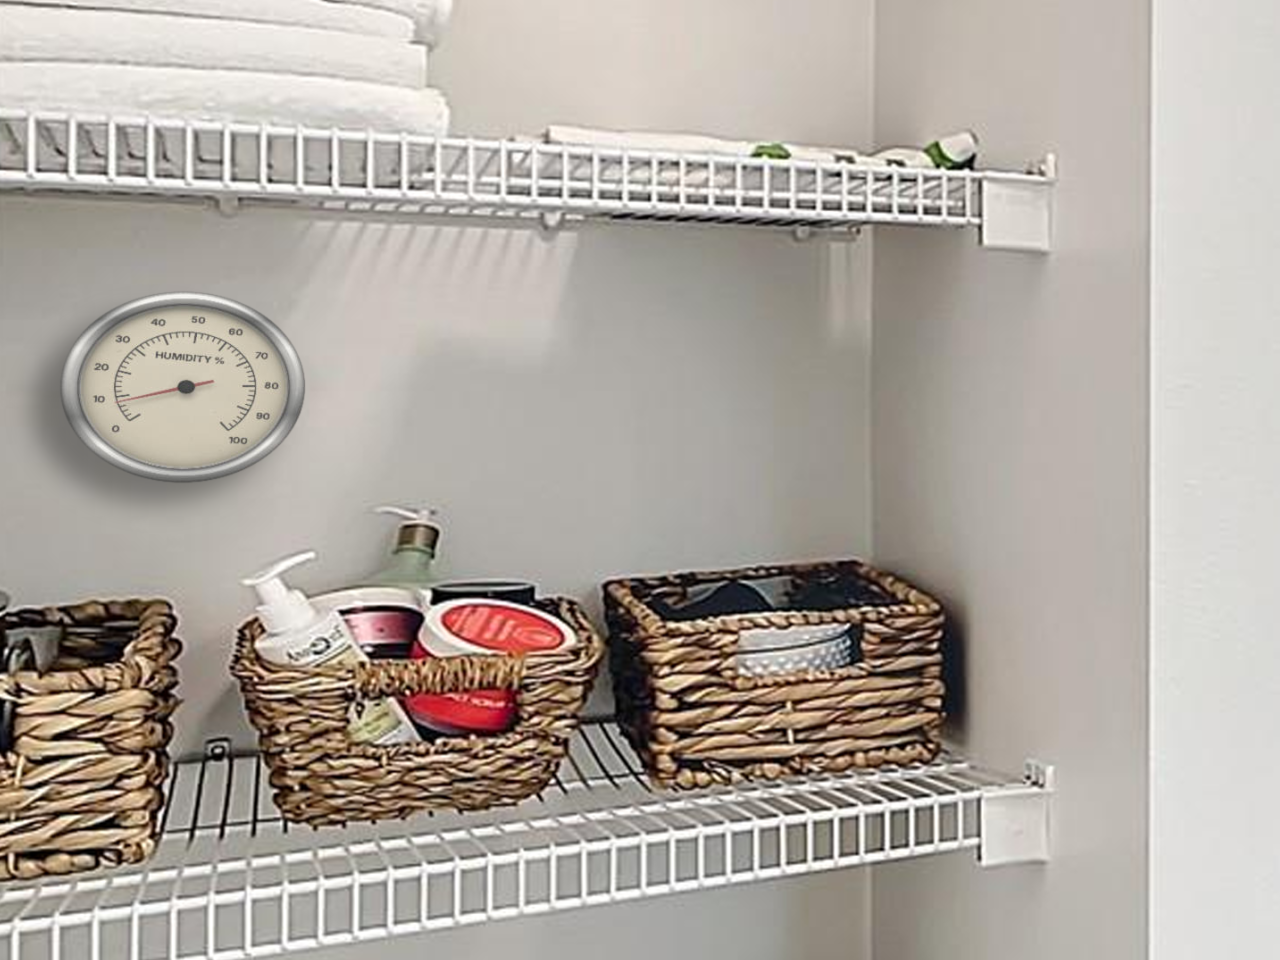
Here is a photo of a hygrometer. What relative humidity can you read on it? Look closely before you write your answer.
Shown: 8 %
